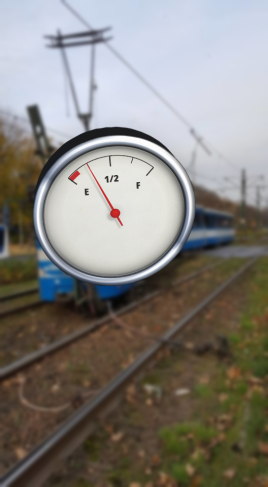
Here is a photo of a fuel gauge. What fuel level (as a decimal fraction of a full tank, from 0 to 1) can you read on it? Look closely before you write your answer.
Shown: 0.25
